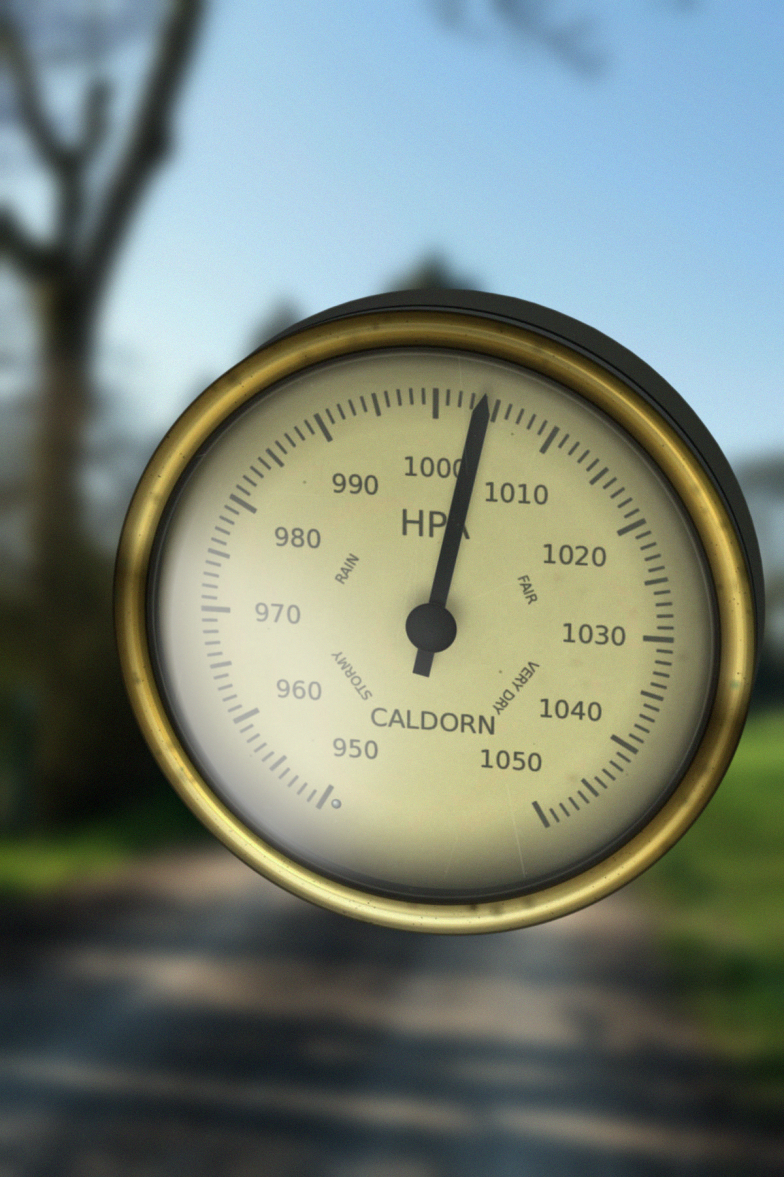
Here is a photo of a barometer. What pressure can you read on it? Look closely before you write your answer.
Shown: 1004 hPa
